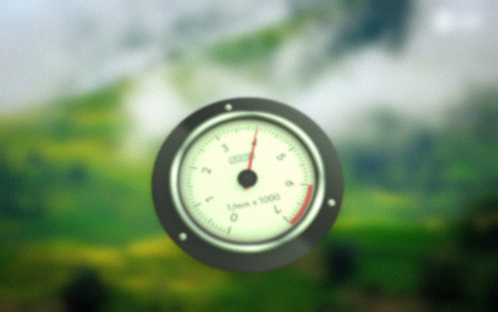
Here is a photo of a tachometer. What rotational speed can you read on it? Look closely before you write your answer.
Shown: 4000 rpm
